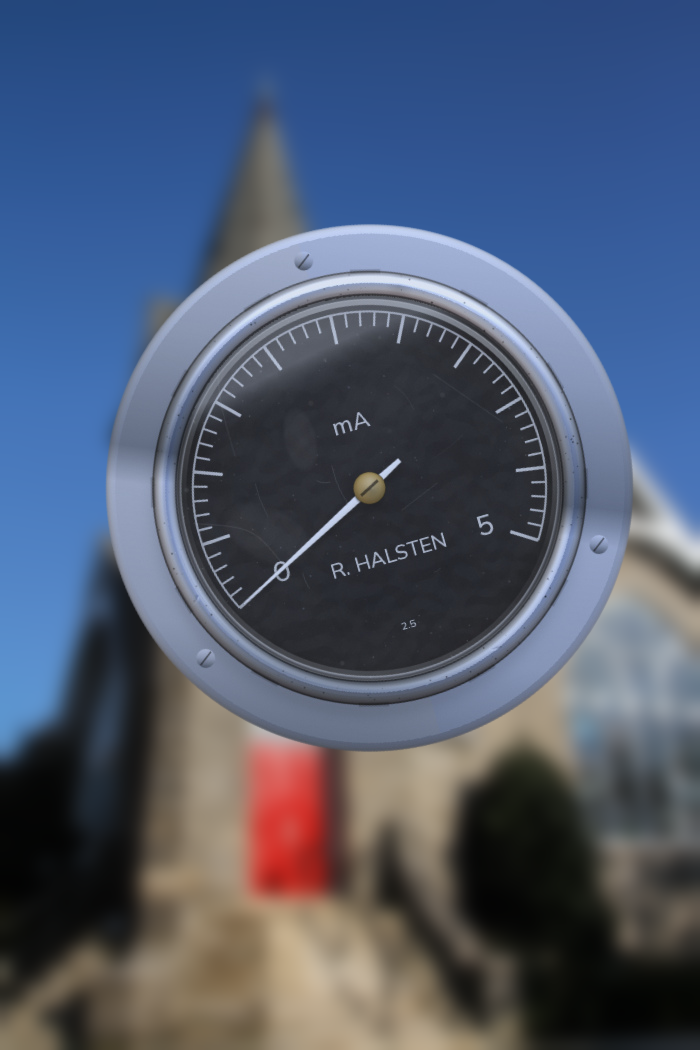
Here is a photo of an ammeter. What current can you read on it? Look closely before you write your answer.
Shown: 0 mA
